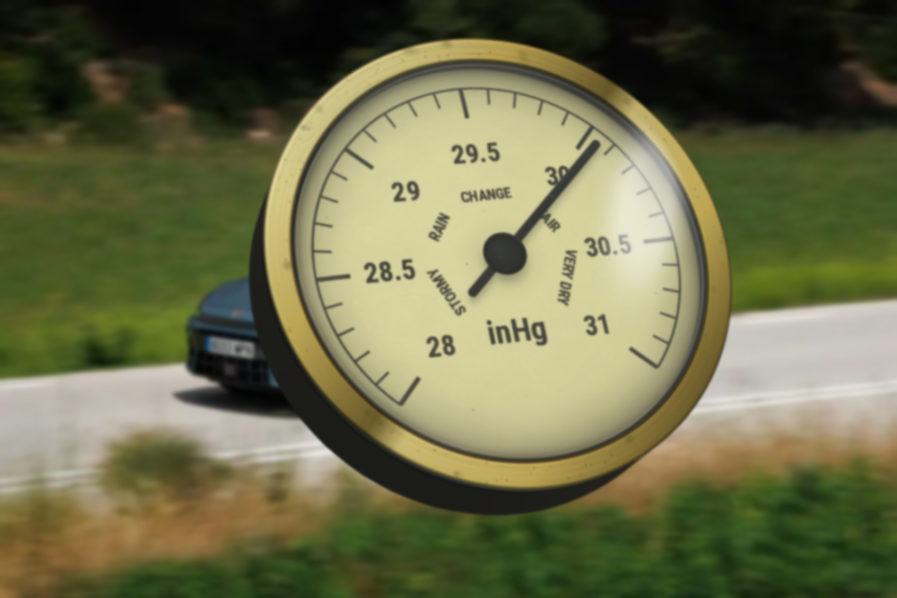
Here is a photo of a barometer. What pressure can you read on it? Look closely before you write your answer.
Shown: 30.05 inHg
